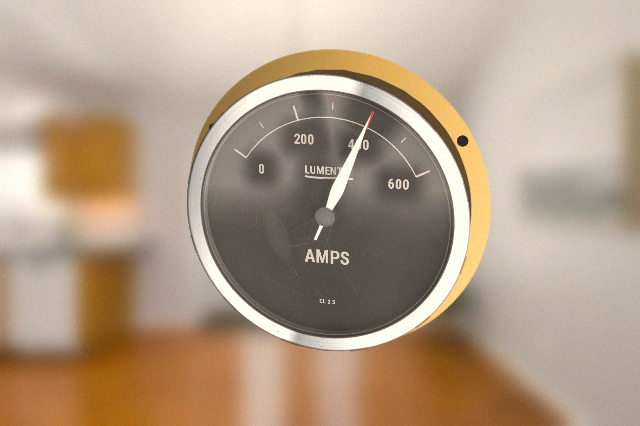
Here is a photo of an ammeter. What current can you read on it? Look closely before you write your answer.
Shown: 400 A
